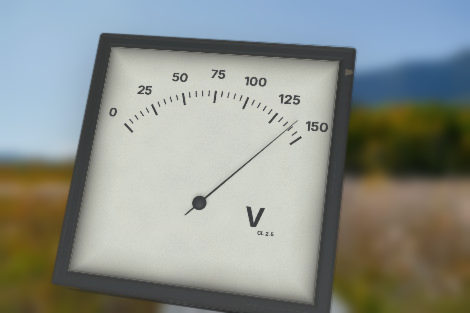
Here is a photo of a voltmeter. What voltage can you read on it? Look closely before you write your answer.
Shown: 140 V
